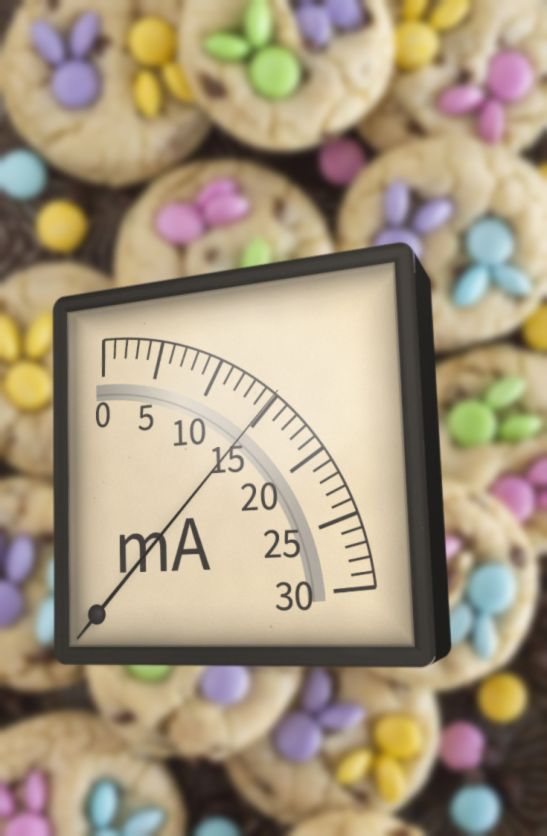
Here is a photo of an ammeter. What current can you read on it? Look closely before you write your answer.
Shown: 15 mA
